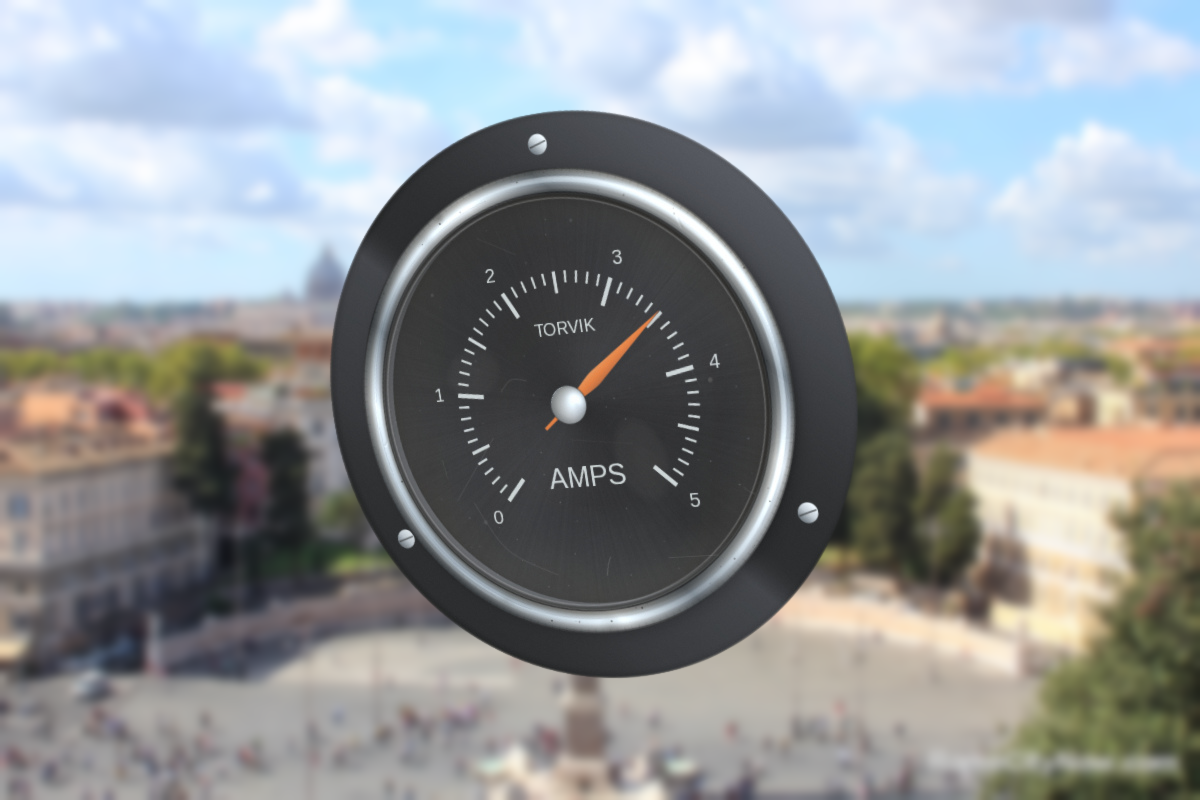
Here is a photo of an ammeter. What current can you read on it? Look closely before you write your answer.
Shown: 3.5 A
